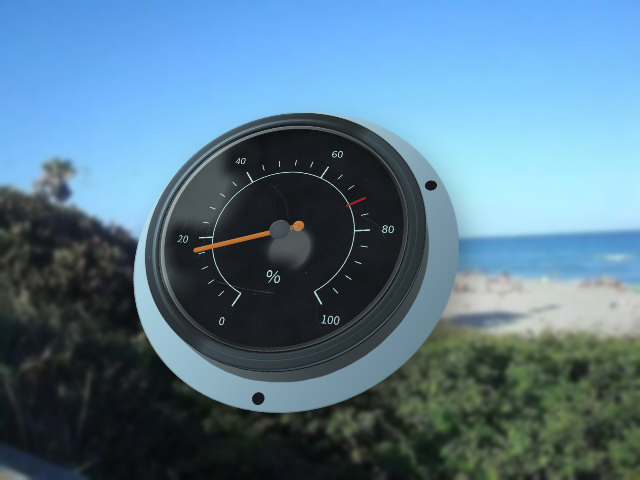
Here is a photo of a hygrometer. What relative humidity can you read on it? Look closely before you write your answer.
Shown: 16 %
